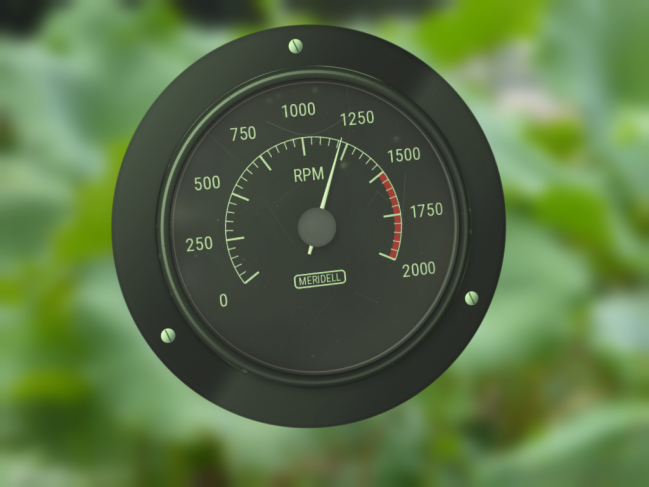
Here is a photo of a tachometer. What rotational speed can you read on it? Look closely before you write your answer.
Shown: 1200 rpm
